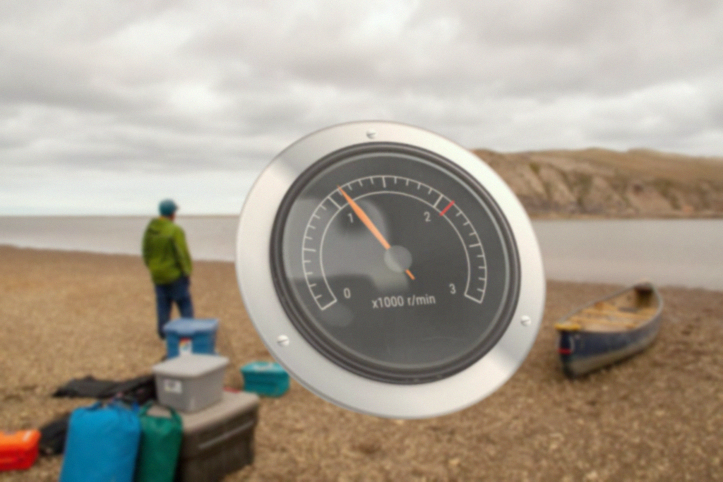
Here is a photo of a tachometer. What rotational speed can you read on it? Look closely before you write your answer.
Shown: 1100 rpm
